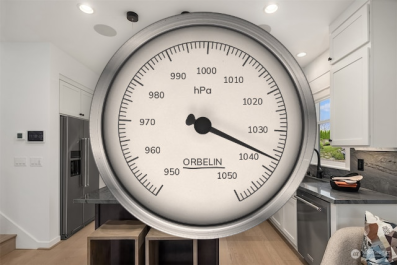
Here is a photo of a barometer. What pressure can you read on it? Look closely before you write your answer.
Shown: 1037 hPa
